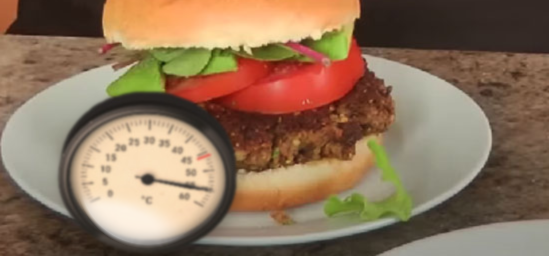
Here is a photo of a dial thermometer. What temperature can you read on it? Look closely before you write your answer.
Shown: 55 °C
